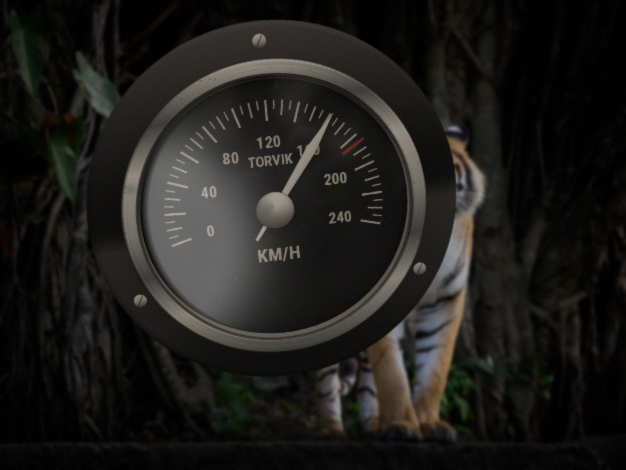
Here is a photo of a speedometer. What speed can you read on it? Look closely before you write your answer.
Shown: 160 km/h
